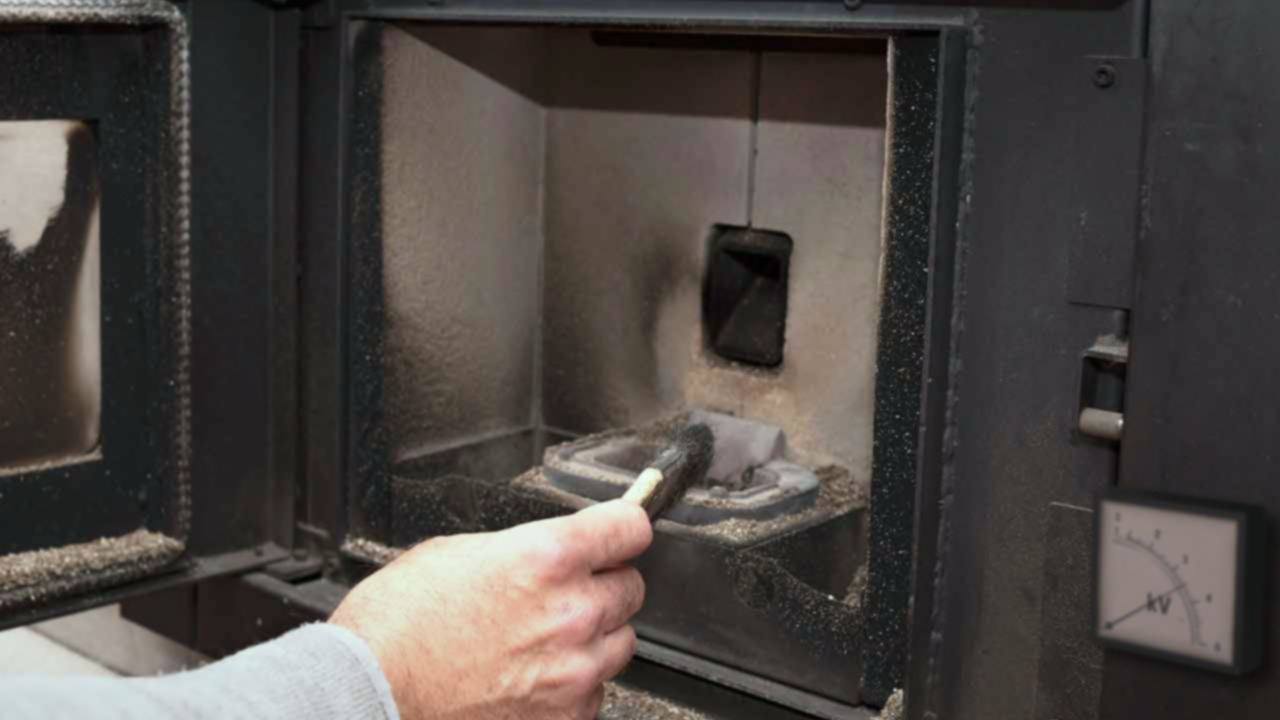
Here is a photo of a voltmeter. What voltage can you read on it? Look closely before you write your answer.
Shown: 3.5 kV
